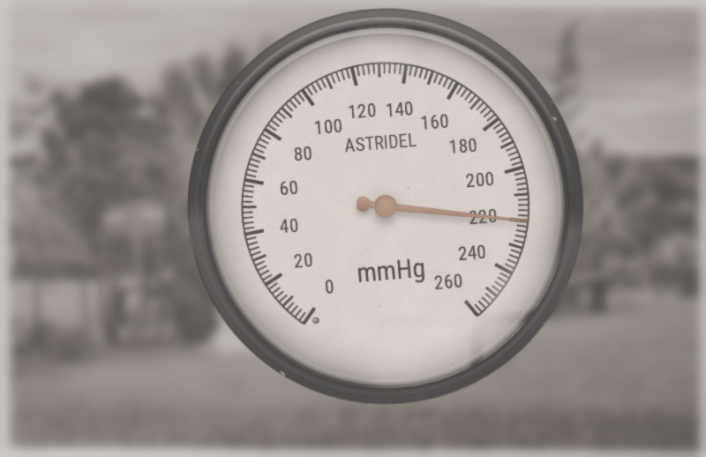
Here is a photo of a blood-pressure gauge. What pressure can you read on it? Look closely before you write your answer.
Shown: 220 mmHg
